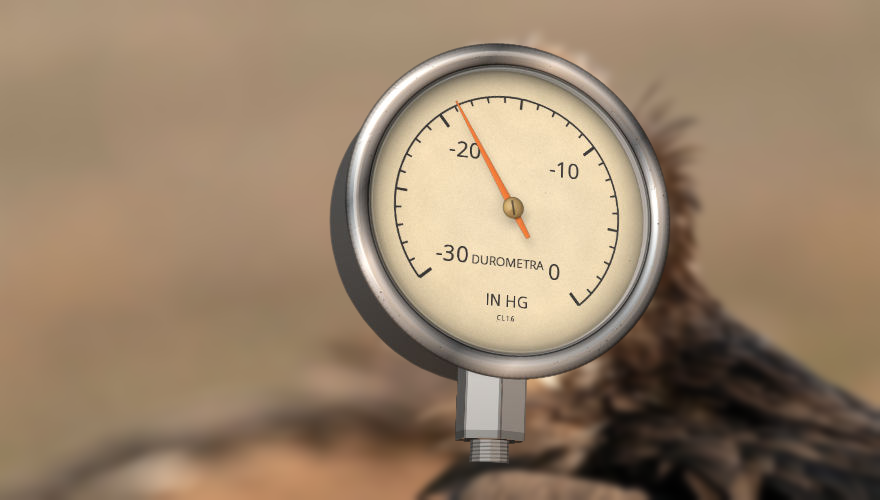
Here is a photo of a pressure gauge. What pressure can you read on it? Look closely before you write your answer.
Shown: -19 inHg
